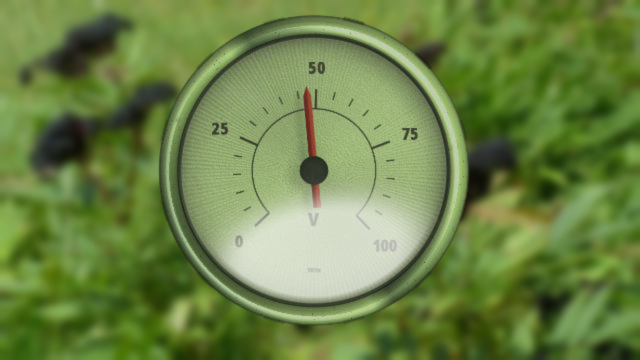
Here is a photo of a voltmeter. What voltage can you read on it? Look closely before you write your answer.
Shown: 47.5 V
